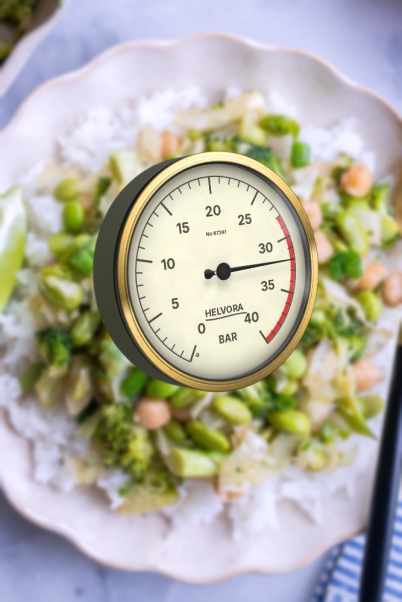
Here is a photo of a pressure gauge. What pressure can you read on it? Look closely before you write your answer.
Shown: 32 bar
